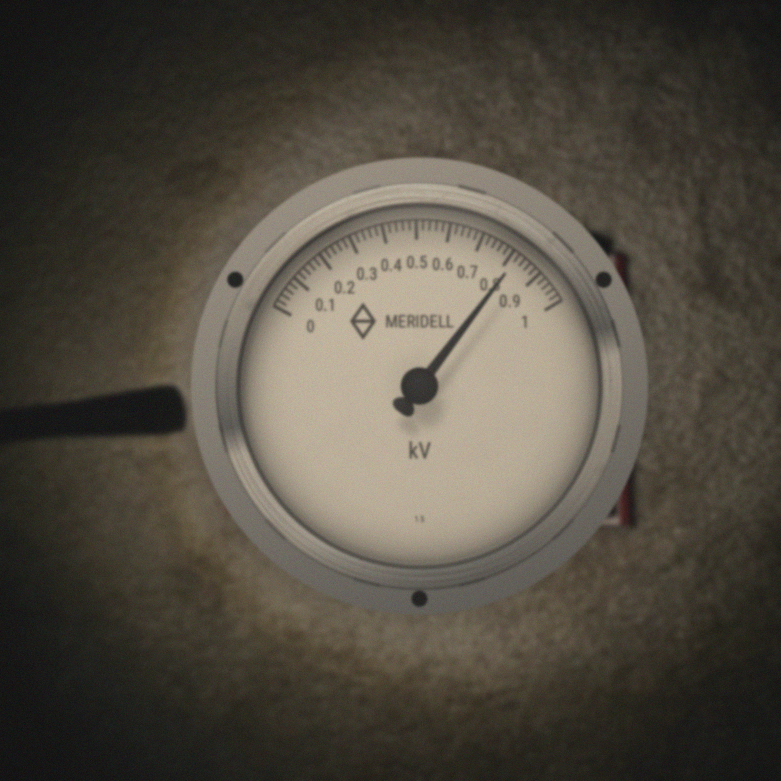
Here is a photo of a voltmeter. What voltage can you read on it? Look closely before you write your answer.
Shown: 0.82 kV
